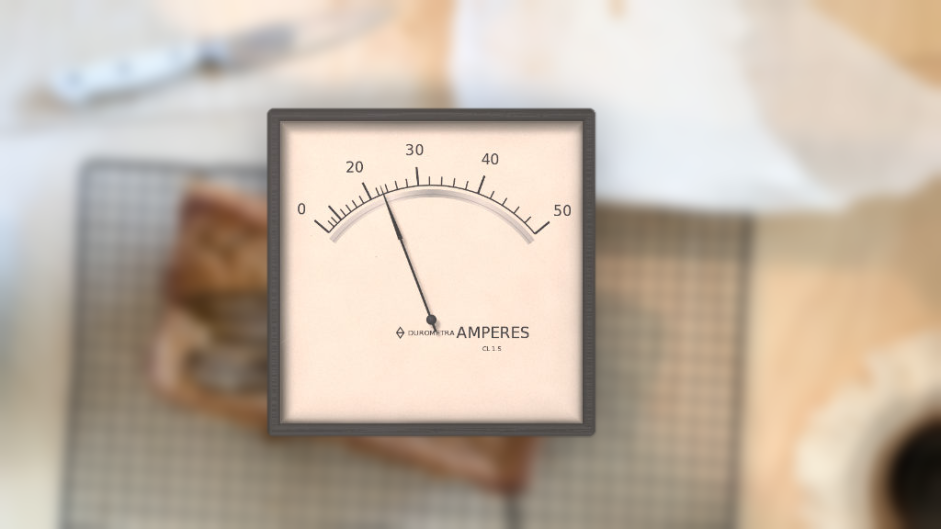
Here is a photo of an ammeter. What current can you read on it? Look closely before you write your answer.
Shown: 23 A
